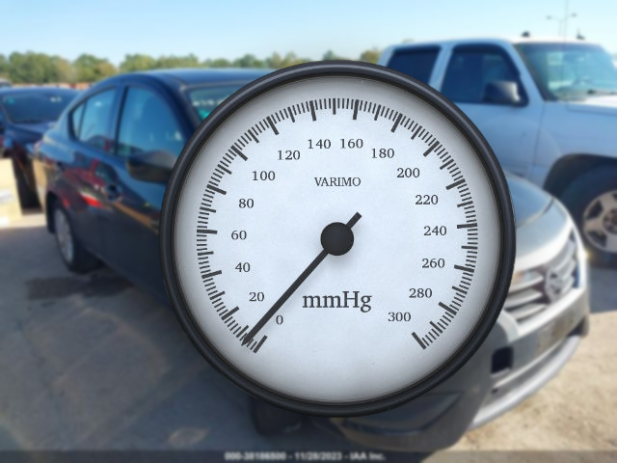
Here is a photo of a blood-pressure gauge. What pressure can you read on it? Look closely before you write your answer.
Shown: 6 mmHg
